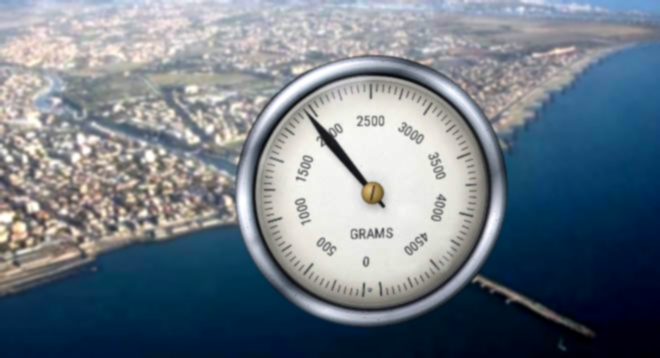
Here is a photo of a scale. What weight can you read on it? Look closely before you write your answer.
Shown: 1950 g
